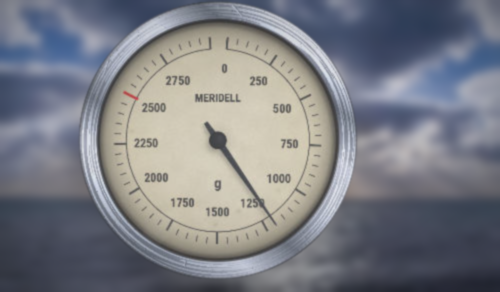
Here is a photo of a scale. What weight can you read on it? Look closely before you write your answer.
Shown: 1200 g
